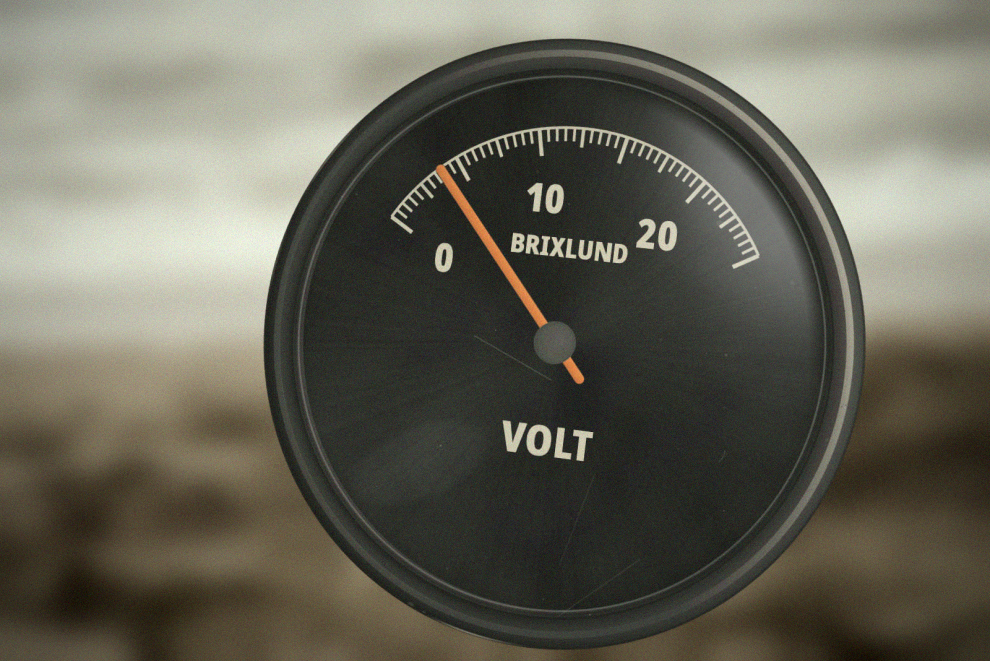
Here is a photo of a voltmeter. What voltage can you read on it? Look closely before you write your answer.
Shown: 4 V
